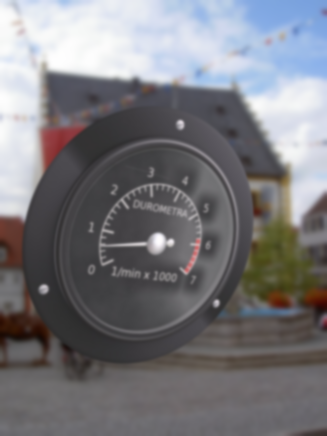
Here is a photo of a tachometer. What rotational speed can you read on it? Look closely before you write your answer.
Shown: 600 rpm
